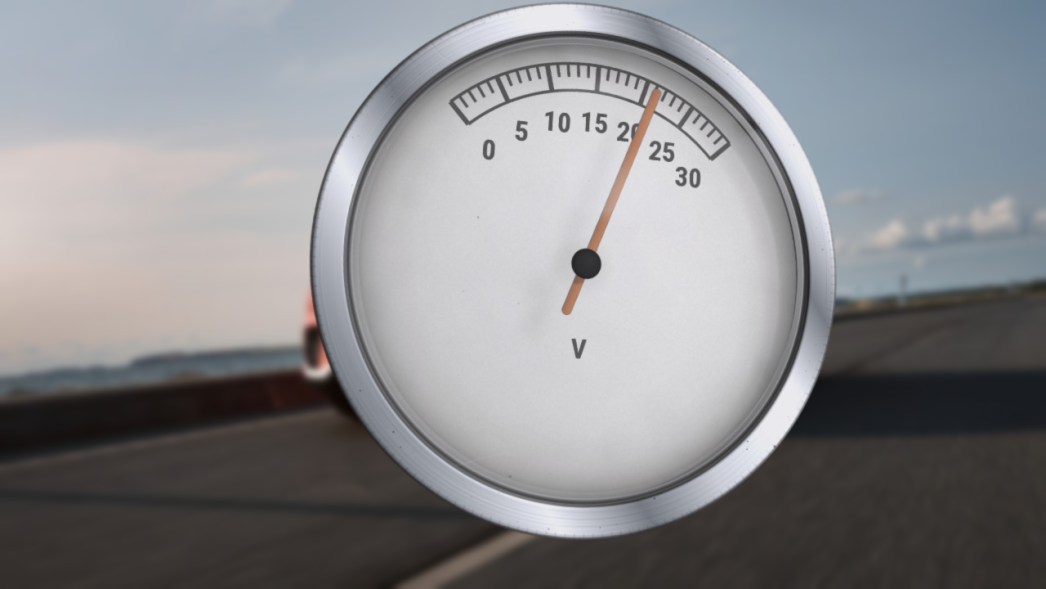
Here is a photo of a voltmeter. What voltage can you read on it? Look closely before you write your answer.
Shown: 21 V
